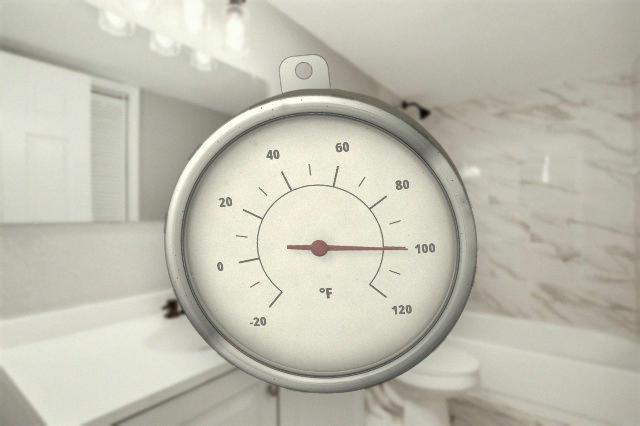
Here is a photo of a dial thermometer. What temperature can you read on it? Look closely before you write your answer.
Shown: 100 °F
